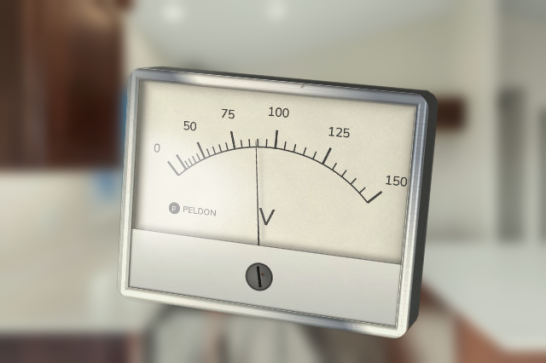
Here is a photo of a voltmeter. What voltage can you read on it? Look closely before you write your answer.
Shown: 90 V
